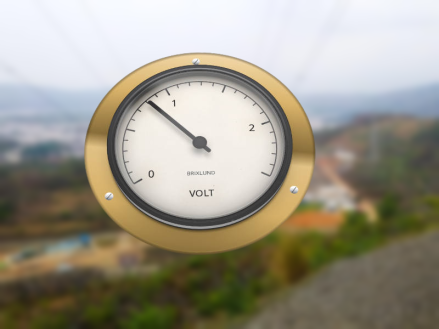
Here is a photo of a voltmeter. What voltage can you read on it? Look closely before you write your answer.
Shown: 0.8 V
